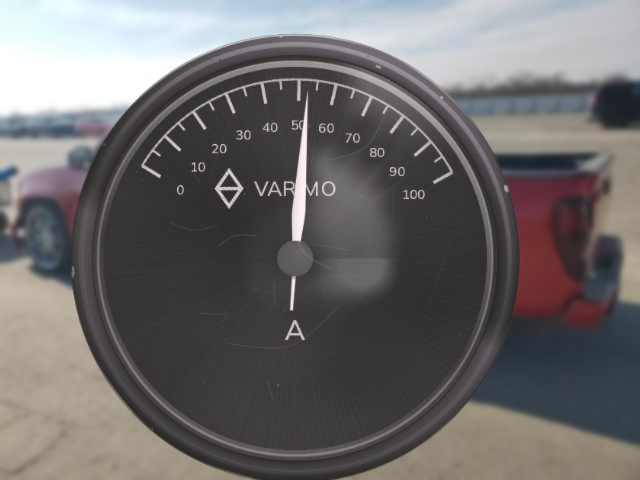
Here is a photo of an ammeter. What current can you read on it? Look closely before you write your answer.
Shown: 52.5 A
